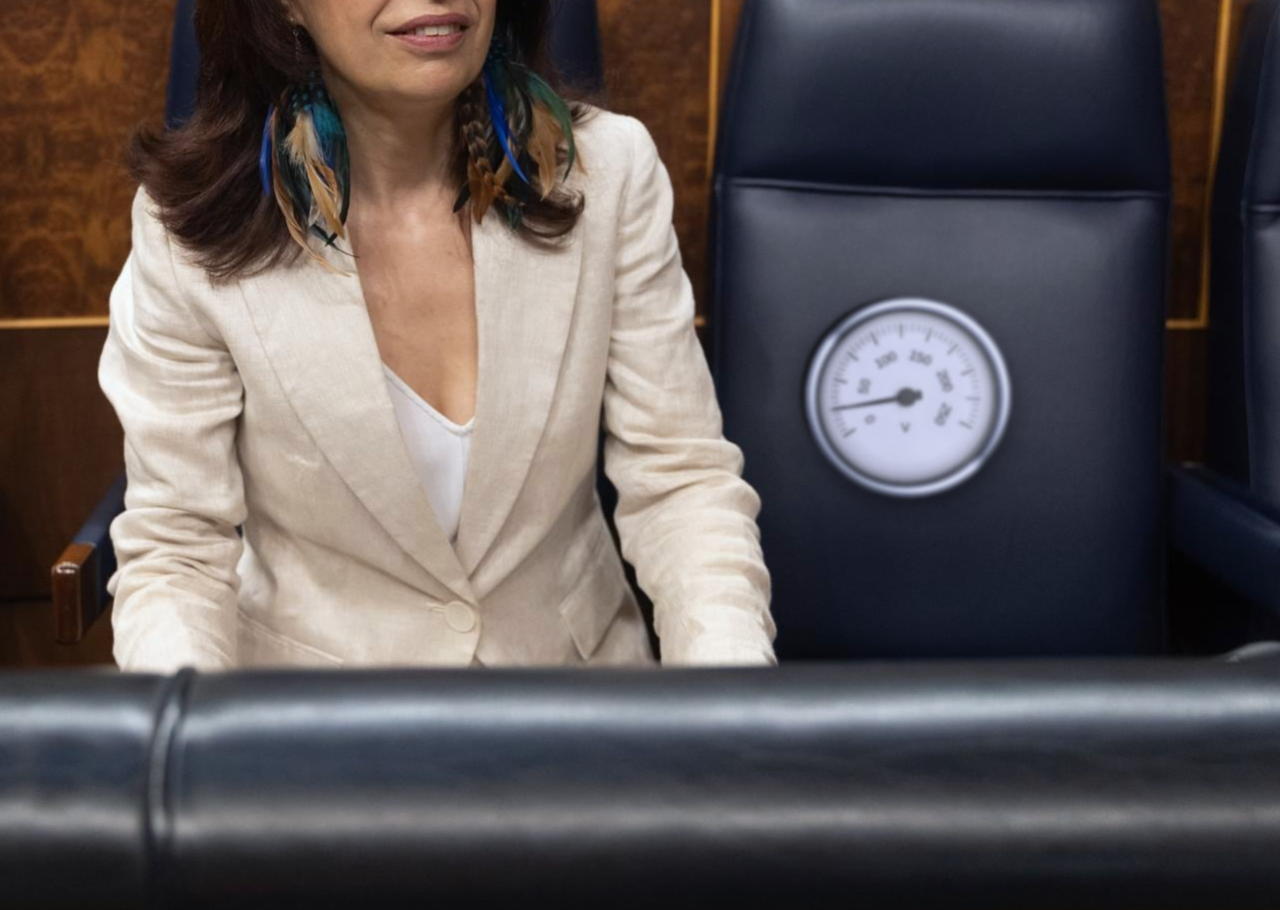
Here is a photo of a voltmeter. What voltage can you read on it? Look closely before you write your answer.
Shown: 25 V
